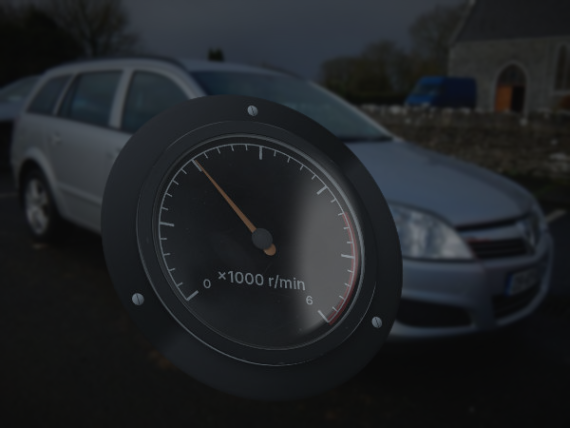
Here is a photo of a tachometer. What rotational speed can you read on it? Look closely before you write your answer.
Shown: 2000 rpm
